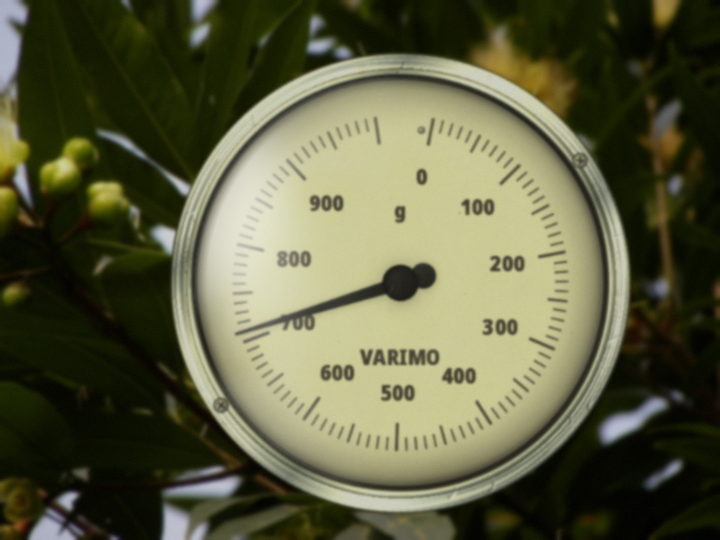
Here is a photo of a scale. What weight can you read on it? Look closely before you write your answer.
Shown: 710 g
